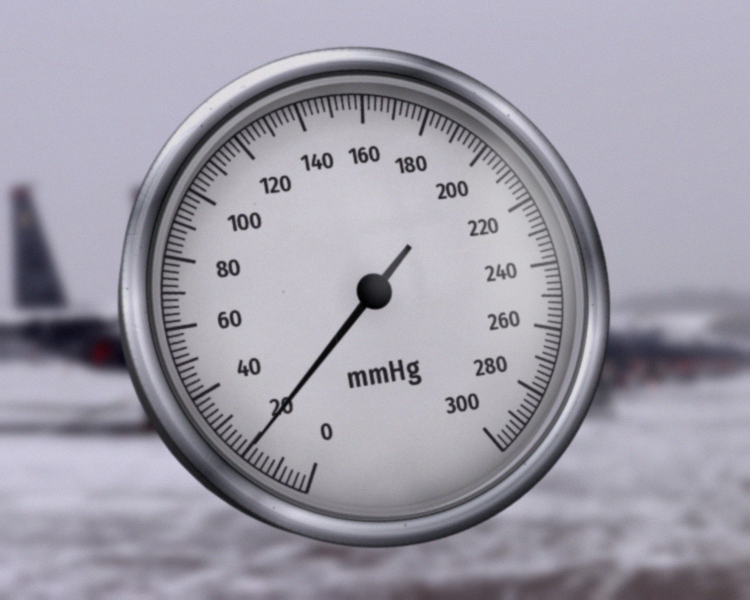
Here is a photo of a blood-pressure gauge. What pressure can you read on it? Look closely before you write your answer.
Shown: 20 mmHg
